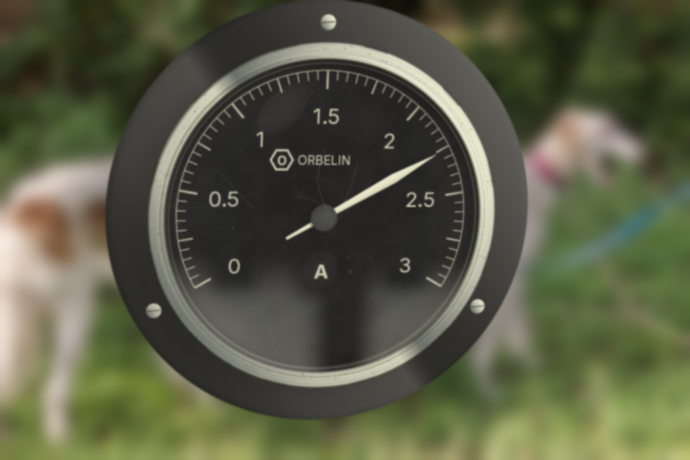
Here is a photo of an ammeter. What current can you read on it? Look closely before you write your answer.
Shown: 2.25 A
